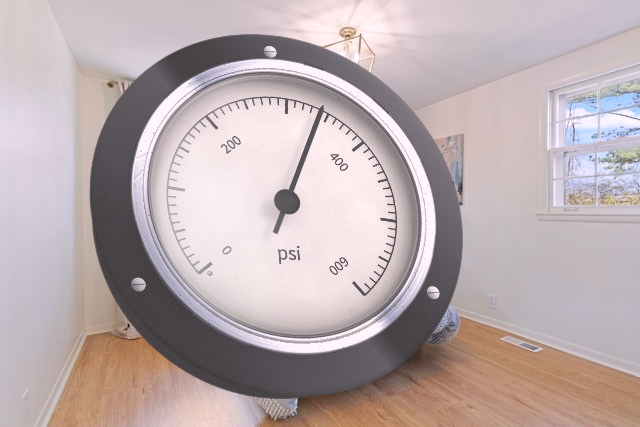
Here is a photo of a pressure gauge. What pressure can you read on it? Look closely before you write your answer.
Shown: 340 psi
